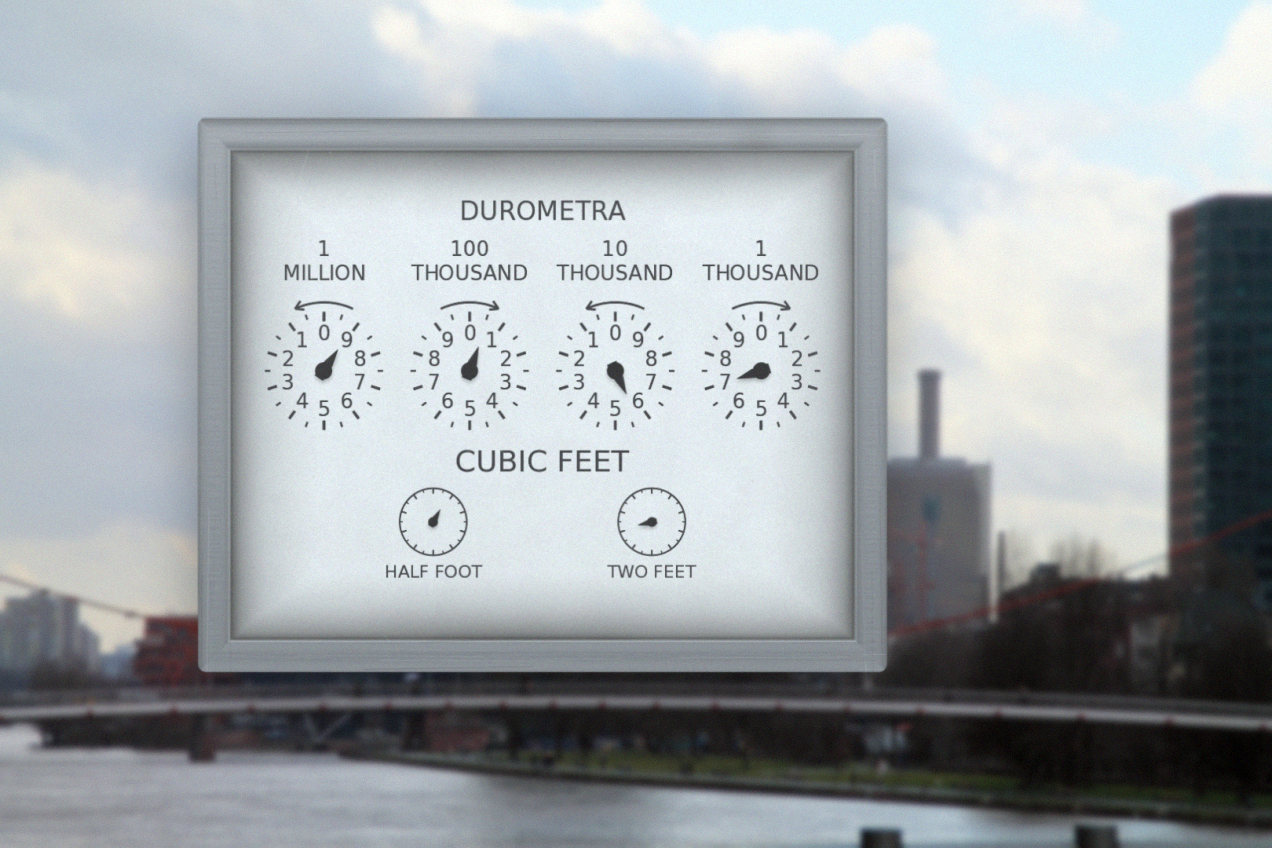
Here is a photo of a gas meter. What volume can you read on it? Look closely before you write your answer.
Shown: 905700 ft³
